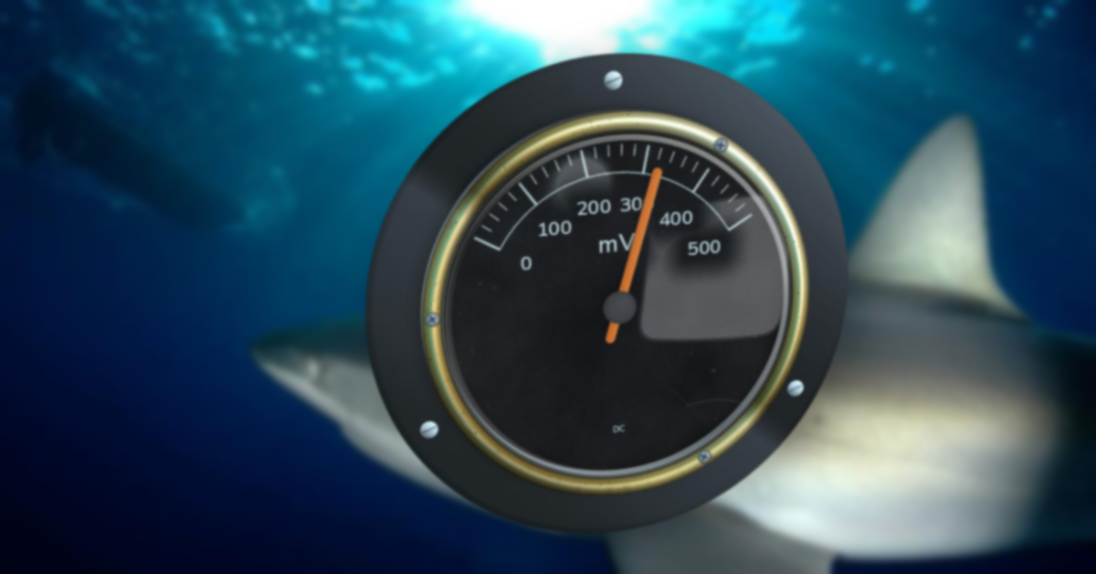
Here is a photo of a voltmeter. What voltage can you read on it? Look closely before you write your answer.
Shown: 320 mV
